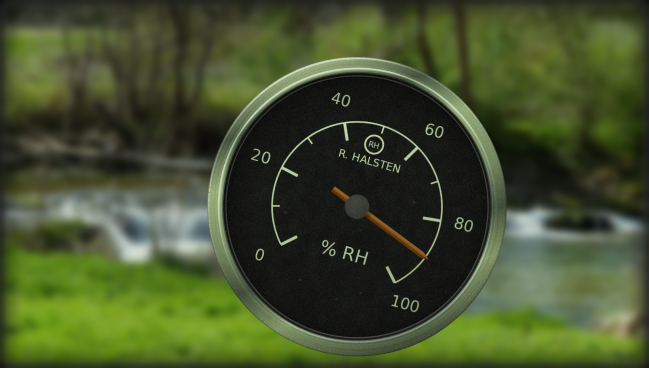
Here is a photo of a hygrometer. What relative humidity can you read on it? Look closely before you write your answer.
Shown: 90 %
